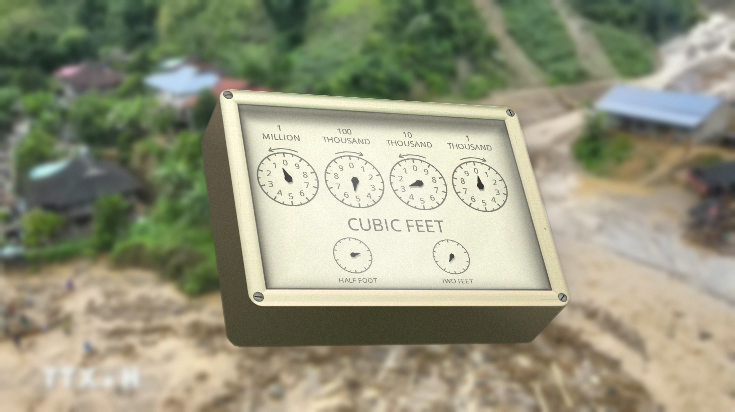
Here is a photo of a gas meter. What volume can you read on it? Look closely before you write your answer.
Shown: 53000 ft³
